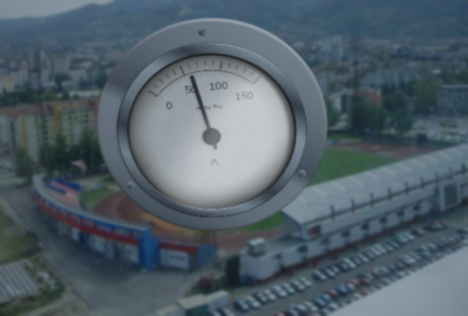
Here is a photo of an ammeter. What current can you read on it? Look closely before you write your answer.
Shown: 60 A
